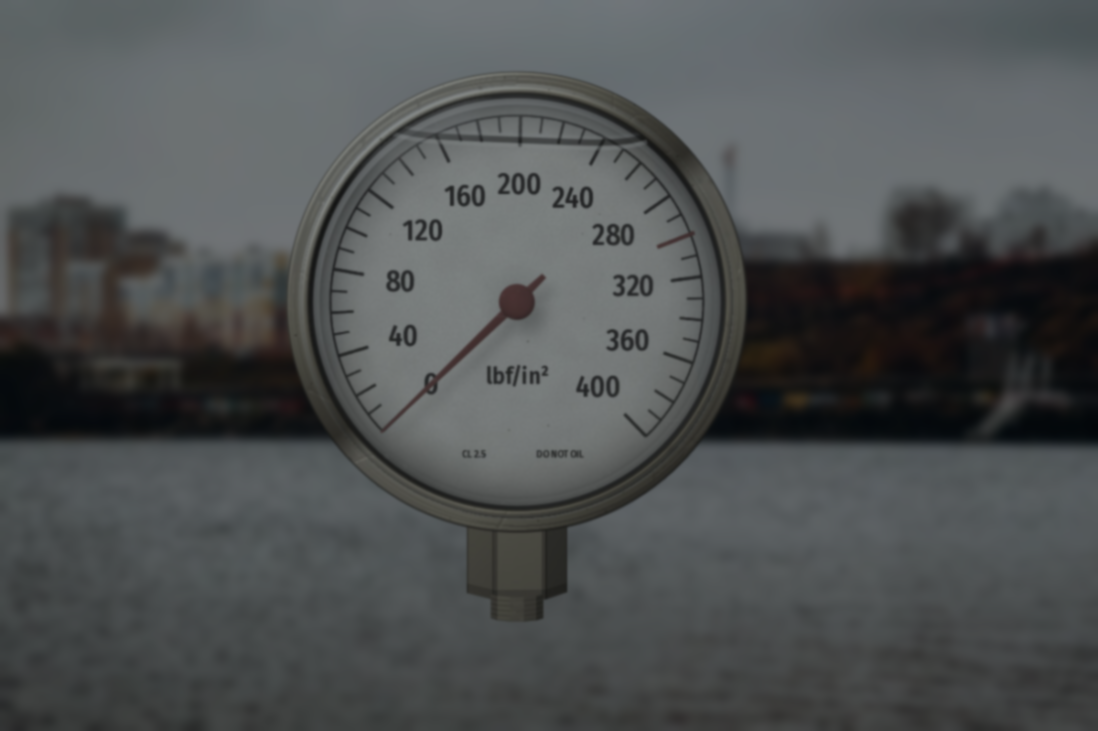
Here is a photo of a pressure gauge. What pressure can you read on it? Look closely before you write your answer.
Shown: 0 psi
